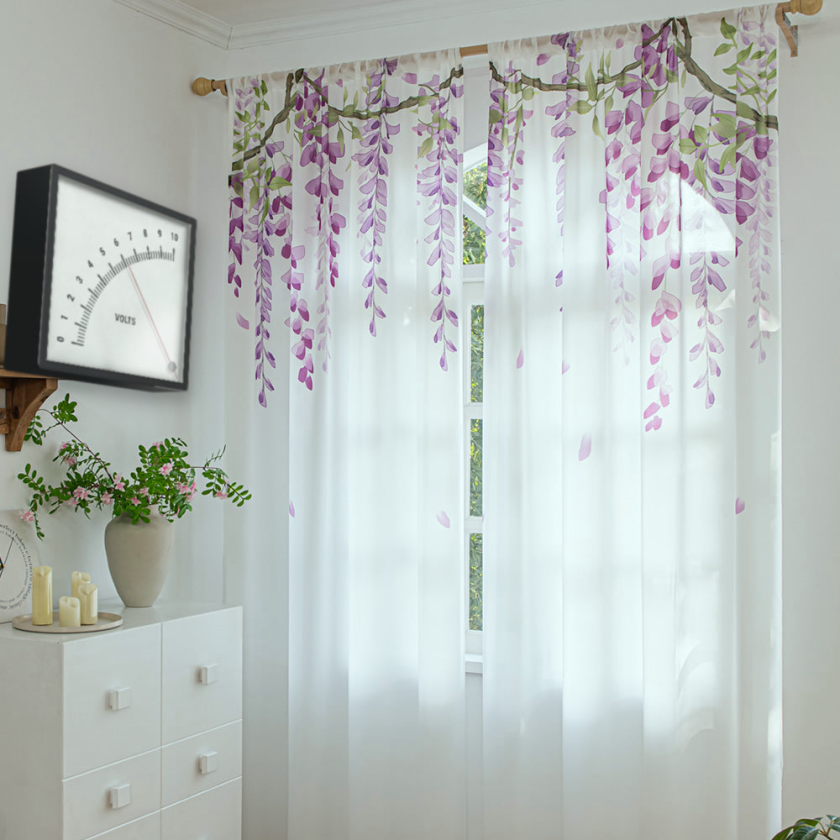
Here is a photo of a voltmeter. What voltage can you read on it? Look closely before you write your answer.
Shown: 6 V
